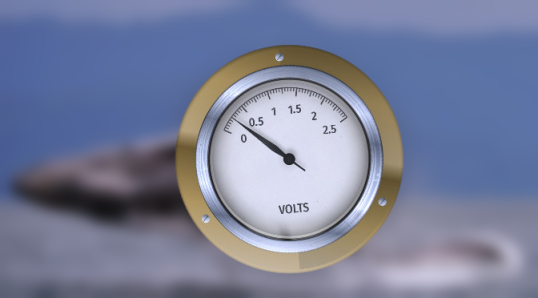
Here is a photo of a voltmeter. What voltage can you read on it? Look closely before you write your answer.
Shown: 0.25 V
